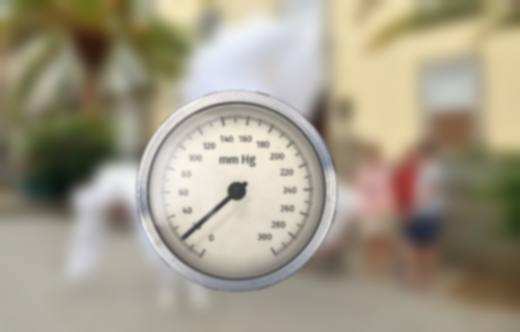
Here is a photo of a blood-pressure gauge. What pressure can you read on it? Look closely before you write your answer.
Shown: 20 mmHg
